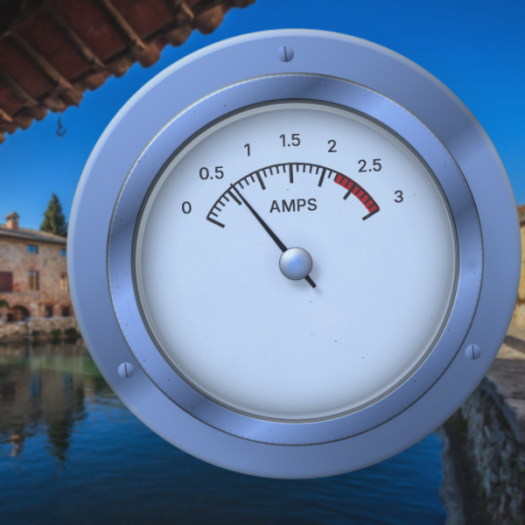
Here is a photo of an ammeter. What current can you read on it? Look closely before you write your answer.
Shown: 0.6 A
